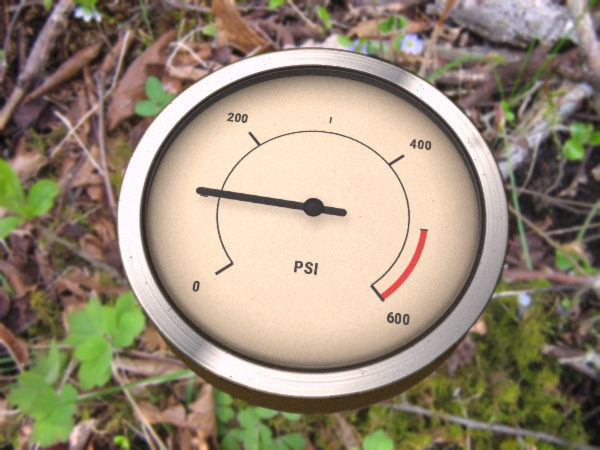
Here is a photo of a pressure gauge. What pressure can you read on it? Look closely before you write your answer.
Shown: 100 psi
